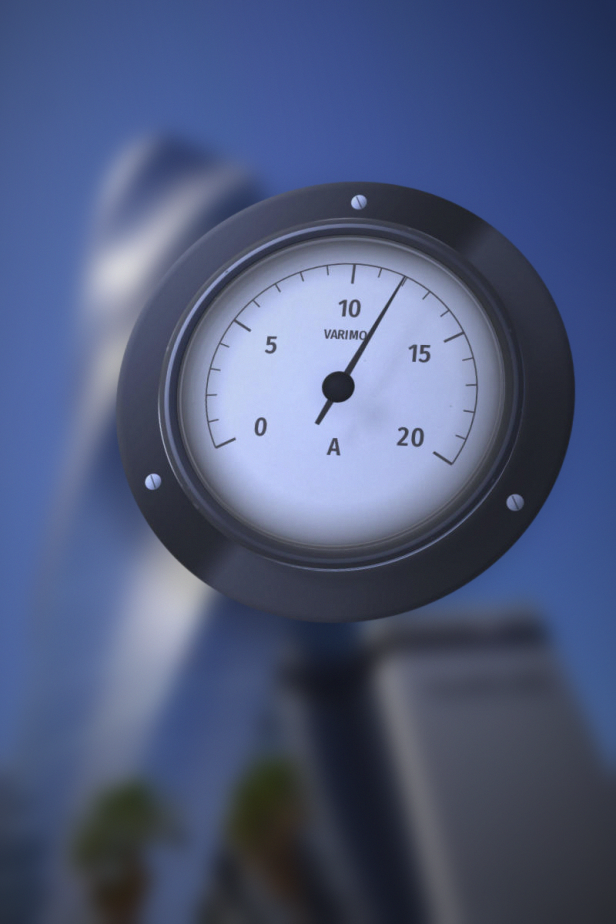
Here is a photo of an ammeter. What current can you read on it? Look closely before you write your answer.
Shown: 12 A
